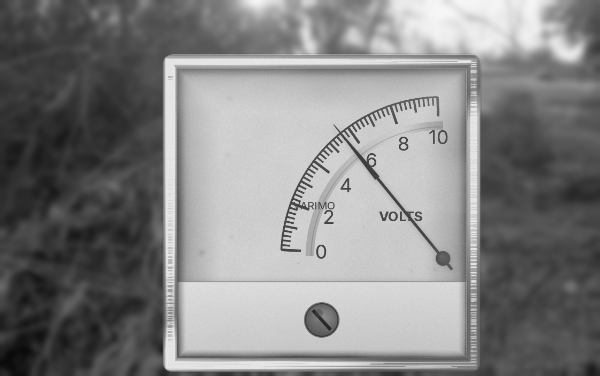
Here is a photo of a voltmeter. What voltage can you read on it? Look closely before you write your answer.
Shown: 5.6 V
